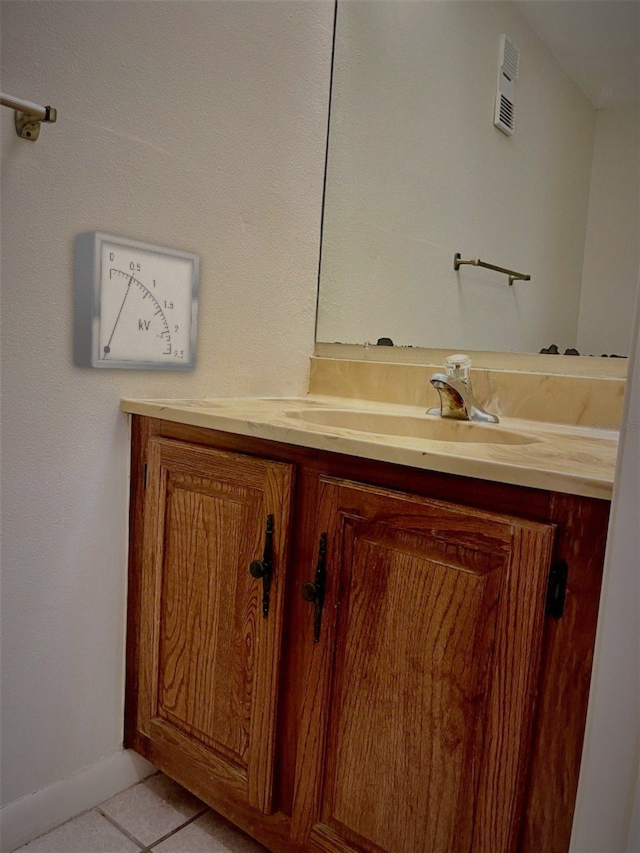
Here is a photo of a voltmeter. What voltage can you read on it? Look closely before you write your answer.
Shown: 0.5 kV
